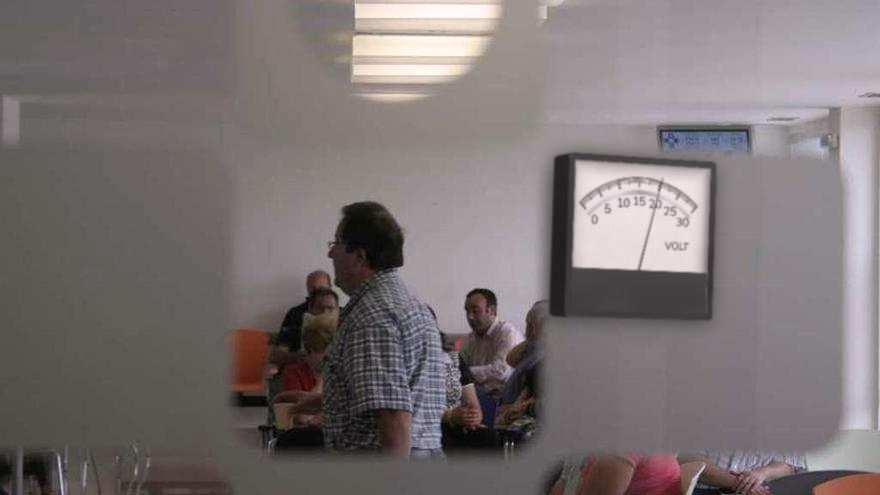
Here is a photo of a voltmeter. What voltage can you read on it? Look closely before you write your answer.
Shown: 20 V
